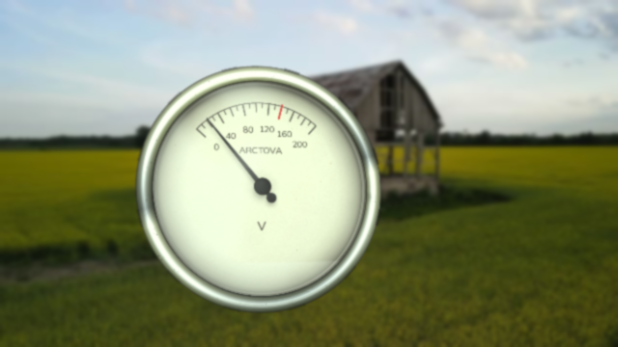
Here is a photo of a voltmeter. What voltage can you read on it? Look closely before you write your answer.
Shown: 20 V
